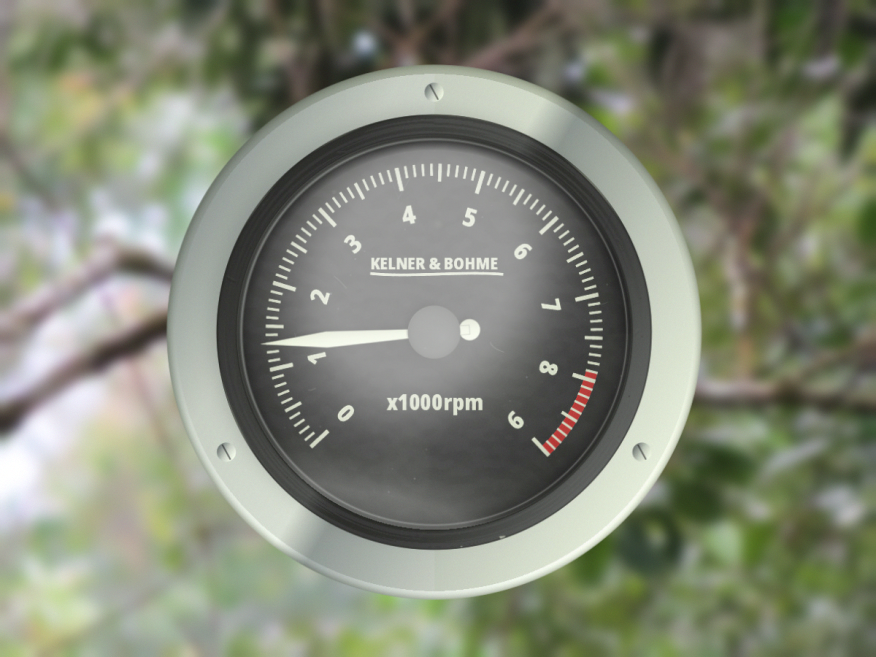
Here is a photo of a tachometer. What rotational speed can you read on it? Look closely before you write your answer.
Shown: 1300 rpm
